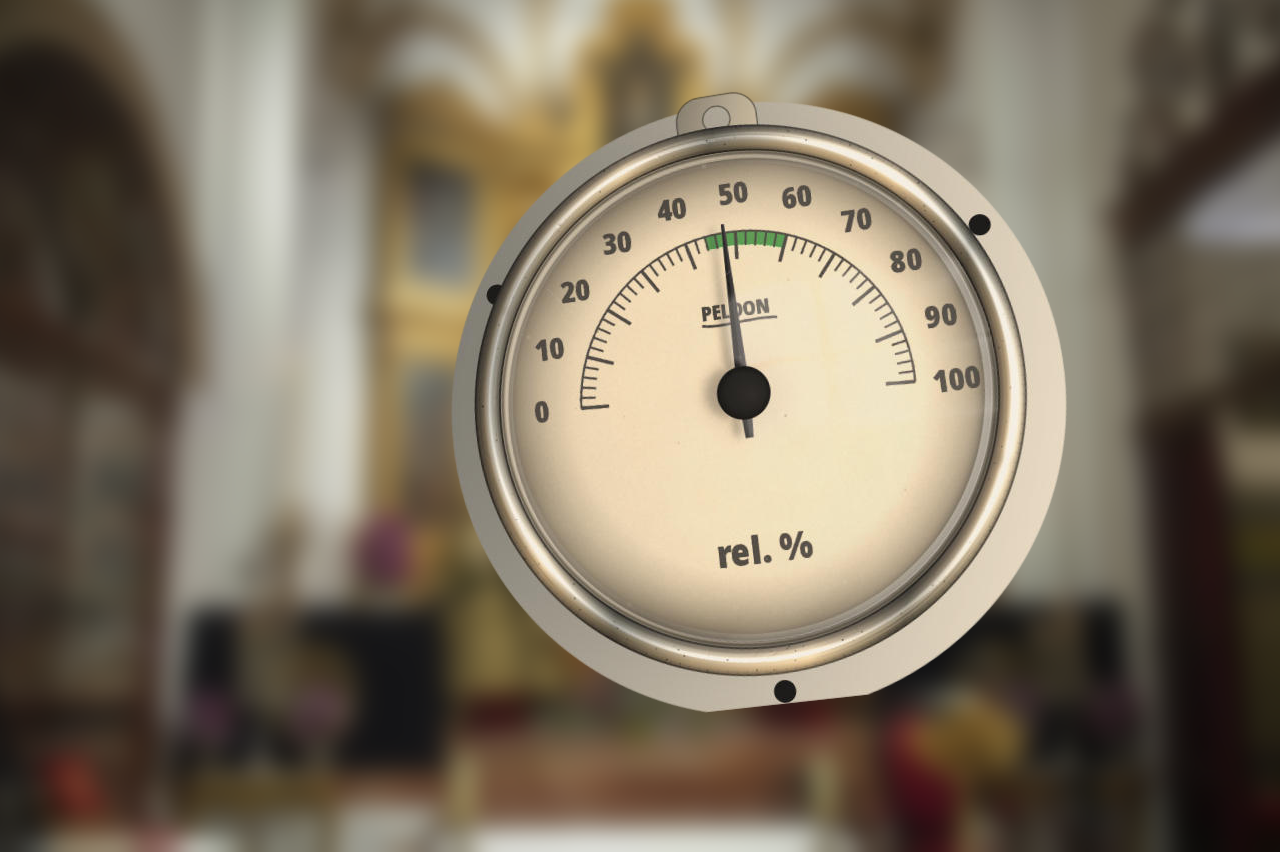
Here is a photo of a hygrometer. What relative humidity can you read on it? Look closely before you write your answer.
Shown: 48 %
